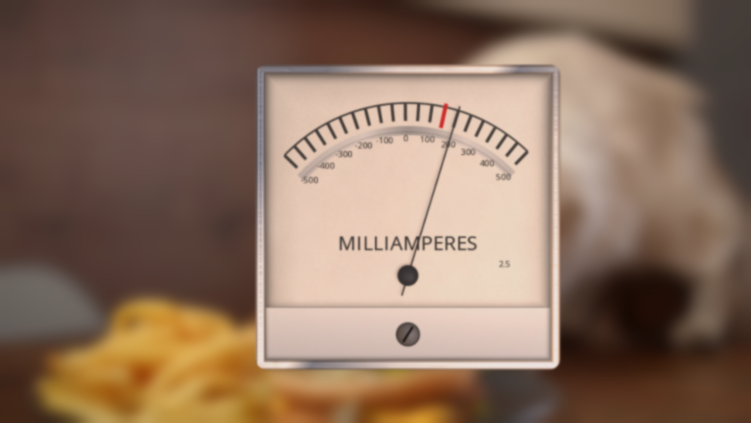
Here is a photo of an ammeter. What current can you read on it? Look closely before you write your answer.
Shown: 200 mA
